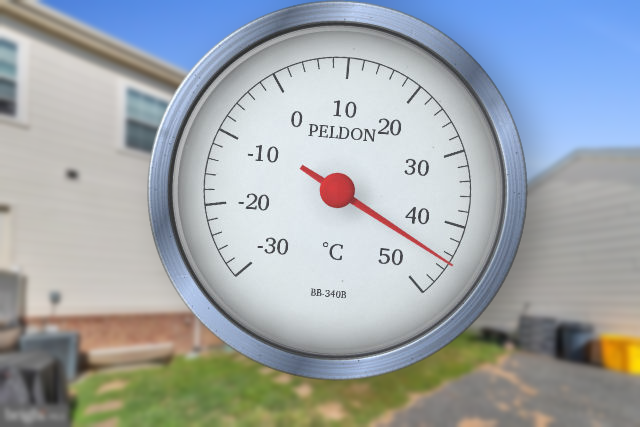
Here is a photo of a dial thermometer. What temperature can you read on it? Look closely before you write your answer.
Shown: 45 °C
